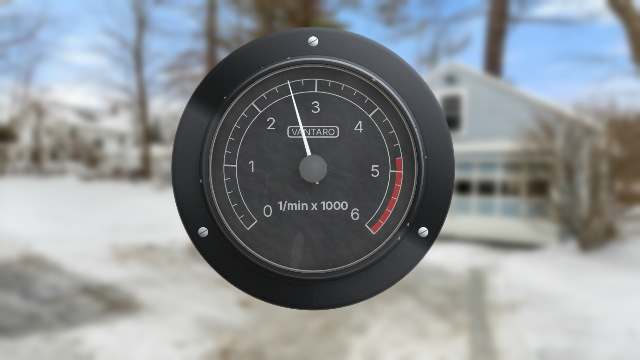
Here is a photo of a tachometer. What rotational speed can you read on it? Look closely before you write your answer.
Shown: 2600 rpm
